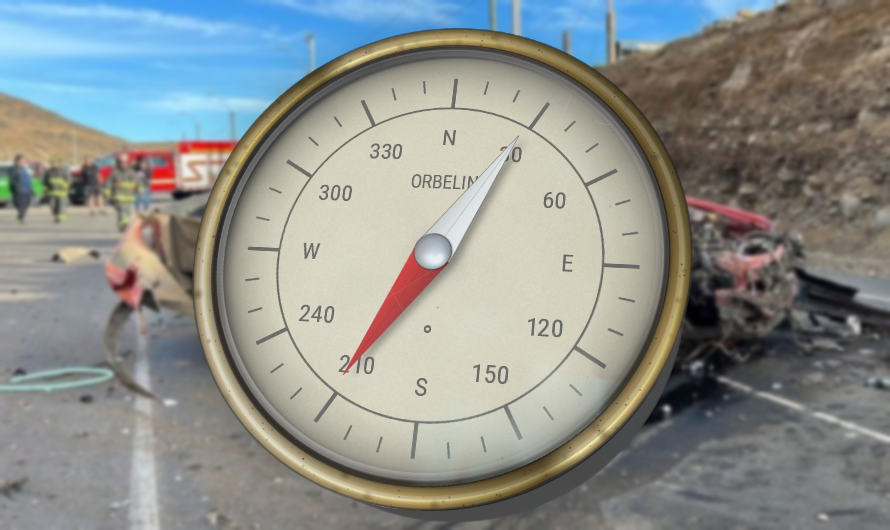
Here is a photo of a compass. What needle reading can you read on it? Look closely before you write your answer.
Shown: 210 °
